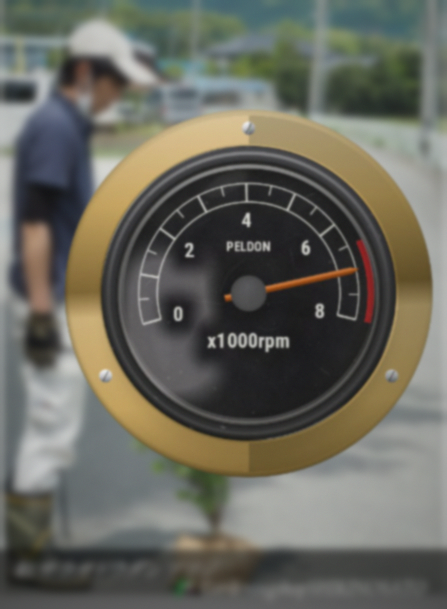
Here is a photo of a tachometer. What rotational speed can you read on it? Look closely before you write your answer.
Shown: 7000 rpm
